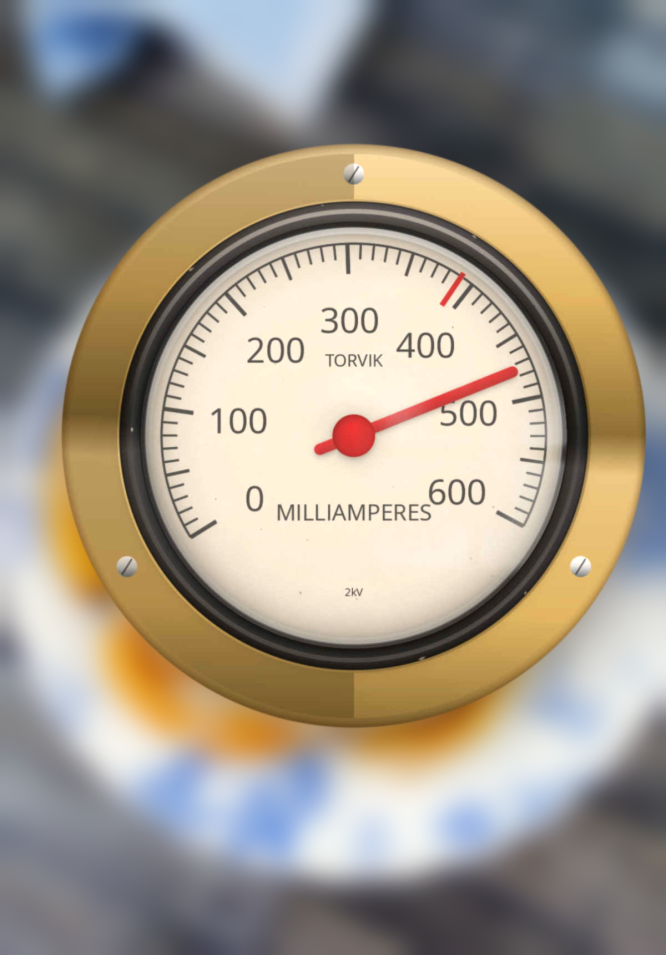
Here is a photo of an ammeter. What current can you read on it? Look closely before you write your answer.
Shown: 475 mA
